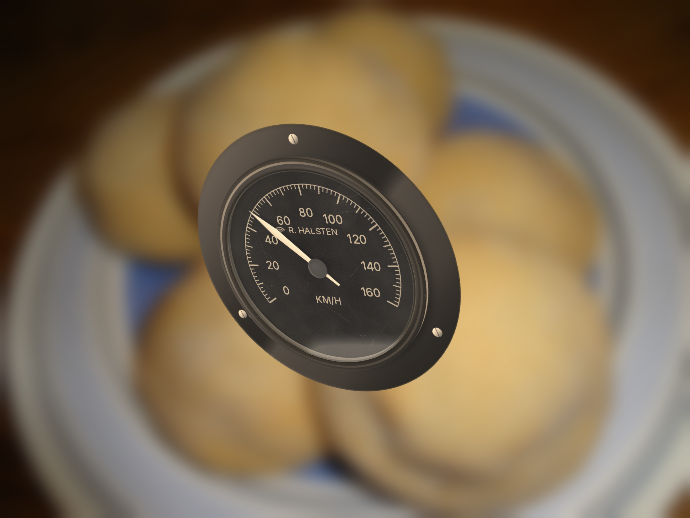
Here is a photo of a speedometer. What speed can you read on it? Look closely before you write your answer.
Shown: 50 km/h
